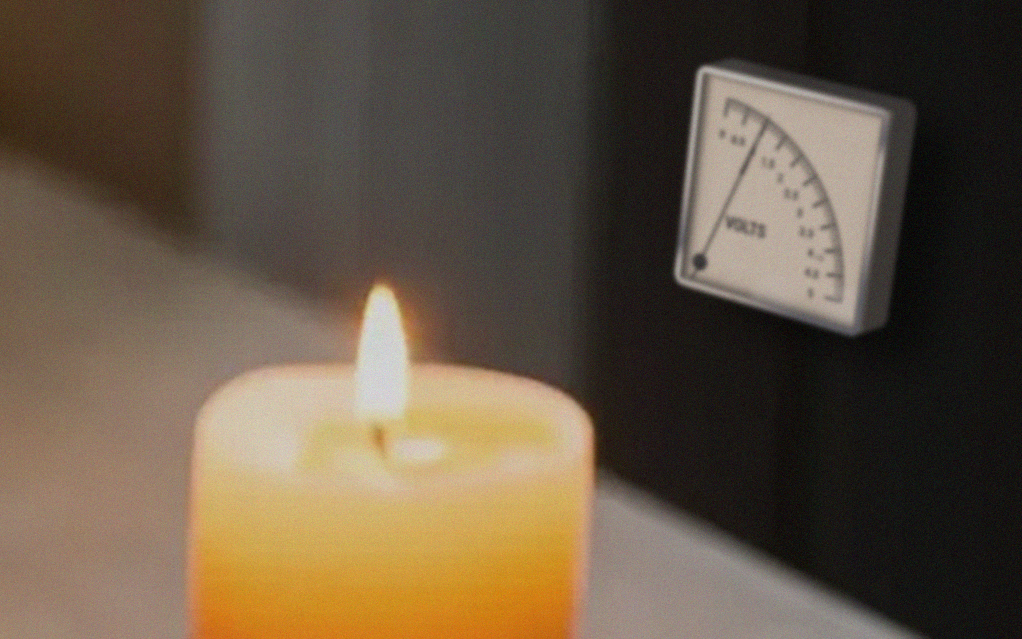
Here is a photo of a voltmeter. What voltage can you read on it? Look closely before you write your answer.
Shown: 1 V
